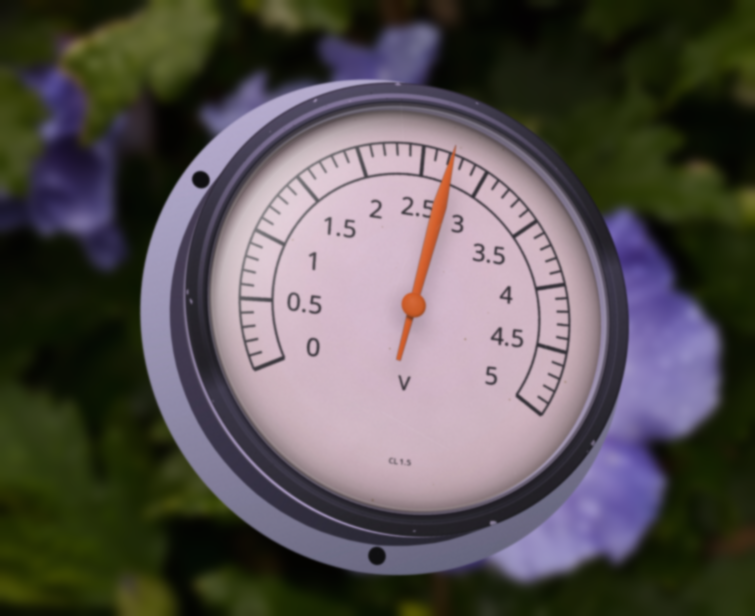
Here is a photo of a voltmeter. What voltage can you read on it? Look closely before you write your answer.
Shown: 2.7 V
